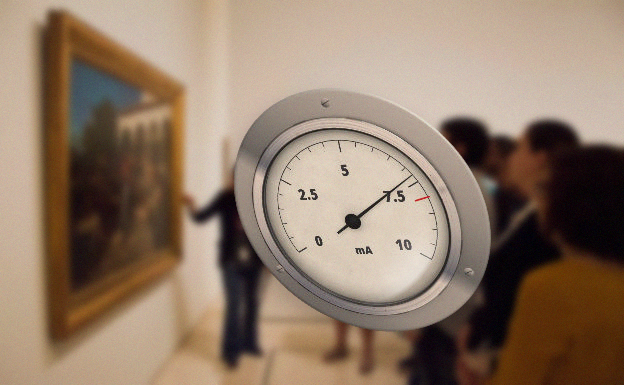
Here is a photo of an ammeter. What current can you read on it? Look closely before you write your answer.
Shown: 7.25 mA
